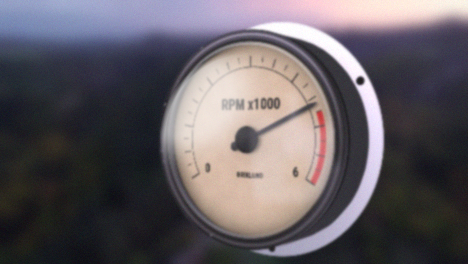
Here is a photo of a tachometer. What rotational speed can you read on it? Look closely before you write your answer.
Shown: 4625 rpm
